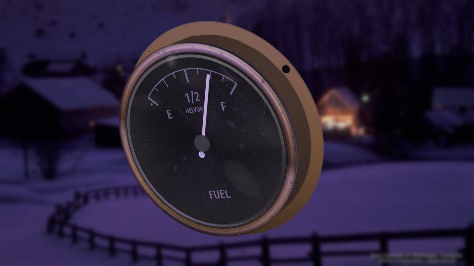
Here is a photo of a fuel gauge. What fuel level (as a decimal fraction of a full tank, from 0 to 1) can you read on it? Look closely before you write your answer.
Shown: 0.75
